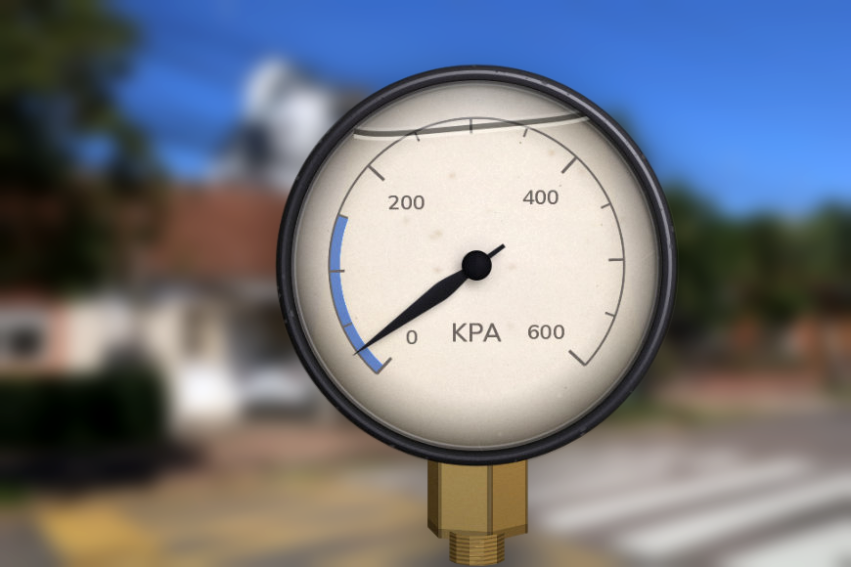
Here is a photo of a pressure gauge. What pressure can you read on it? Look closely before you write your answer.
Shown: 25 kPa
